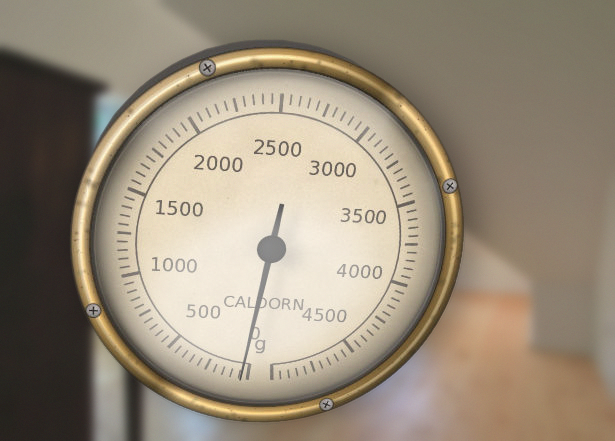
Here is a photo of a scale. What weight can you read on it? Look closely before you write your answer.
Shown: 50 g
